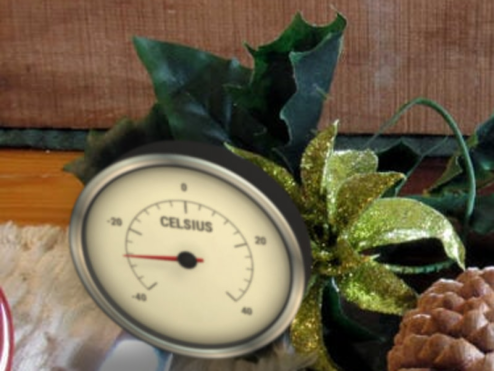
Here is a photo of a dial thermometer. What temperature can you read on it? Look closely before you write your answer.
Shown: -28 °C
